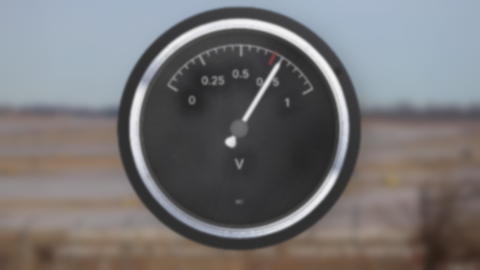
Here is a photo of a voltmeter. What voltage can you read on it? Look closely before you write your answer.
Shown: 0.75 V
